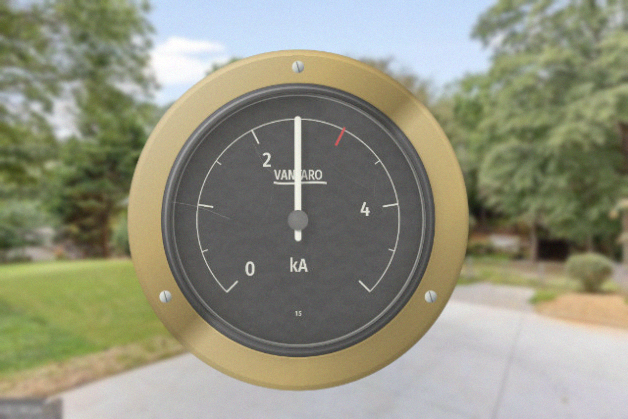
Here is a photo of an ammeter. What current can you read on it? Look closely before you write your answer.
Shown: 2.5 kA
